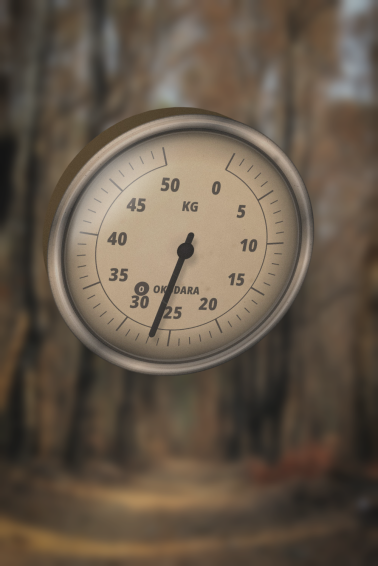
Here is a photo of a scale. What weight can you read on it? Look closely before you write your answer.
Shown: 27 kg
